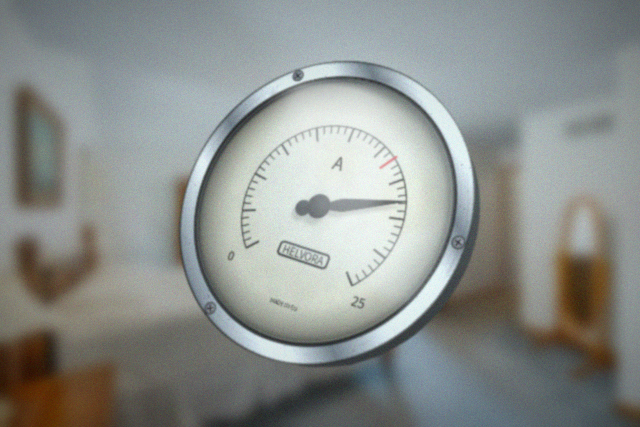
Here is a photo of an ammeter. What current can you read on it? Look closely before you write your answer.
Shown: 19 A
